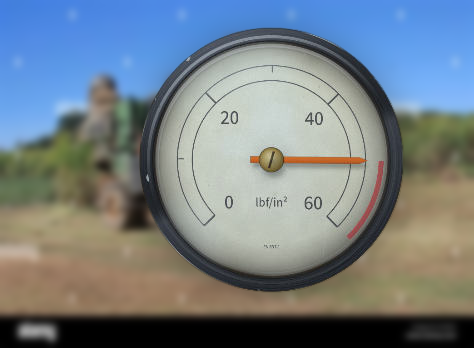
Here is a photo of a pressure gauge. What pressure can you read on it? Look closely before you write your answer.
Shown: 50 psi
